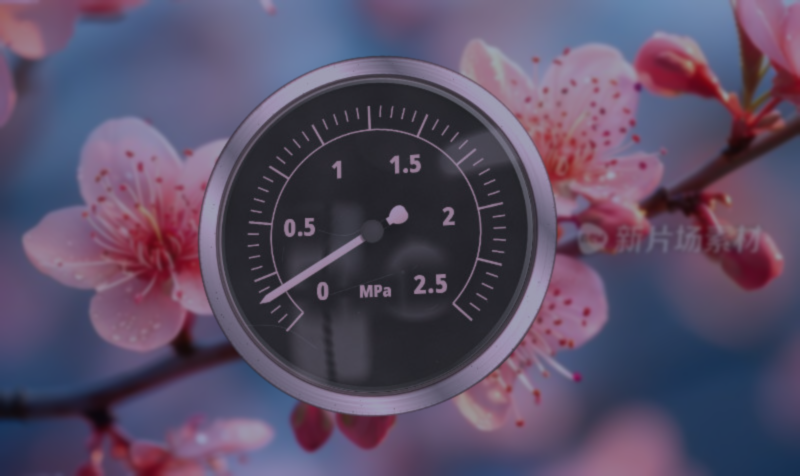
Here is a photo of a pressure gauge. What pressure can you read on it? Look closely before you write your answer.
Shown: 0.15 MPa
